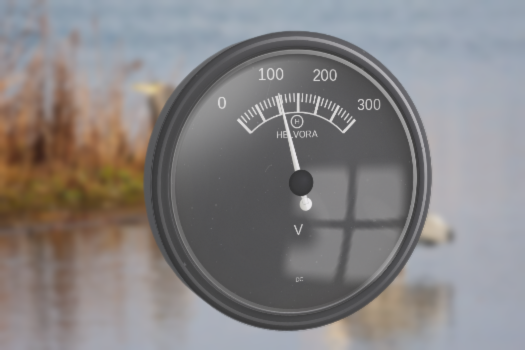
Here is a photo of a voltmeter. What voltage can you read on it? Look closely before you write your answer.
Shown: 100 V
